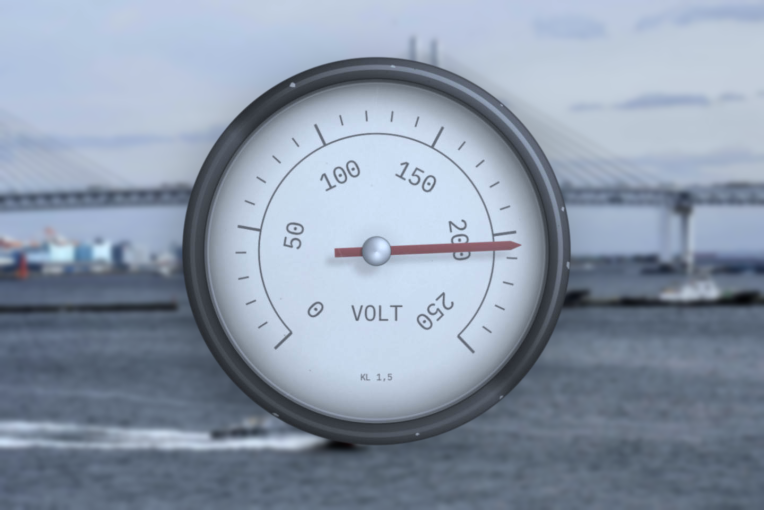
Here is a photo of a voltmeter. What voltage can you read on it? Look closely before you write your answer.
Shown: 205 V
